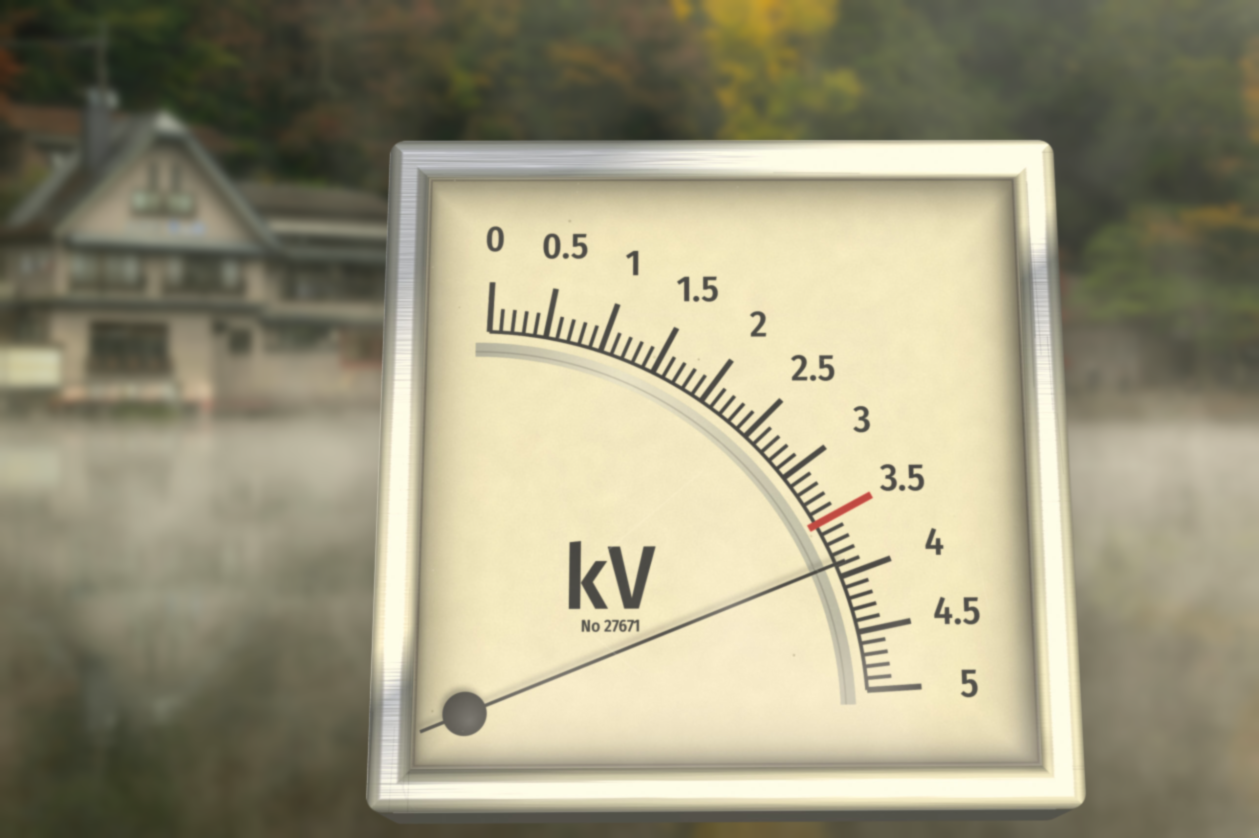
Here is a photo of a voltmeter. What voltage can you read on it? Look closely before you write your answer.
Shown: 3.9 kV
